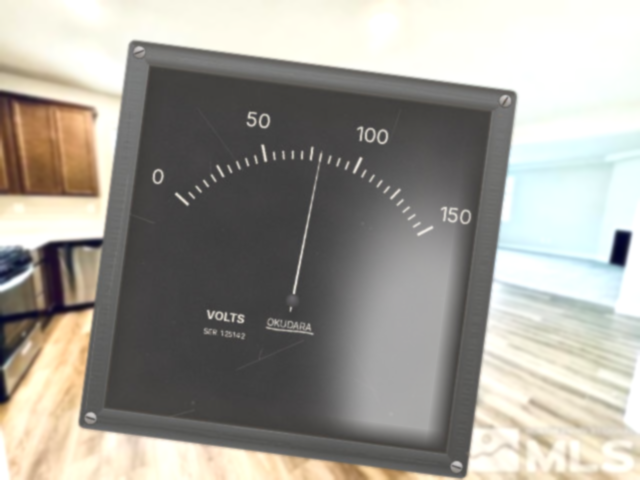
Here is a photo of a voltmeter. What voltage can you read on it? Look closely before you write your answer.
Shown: 80 V
